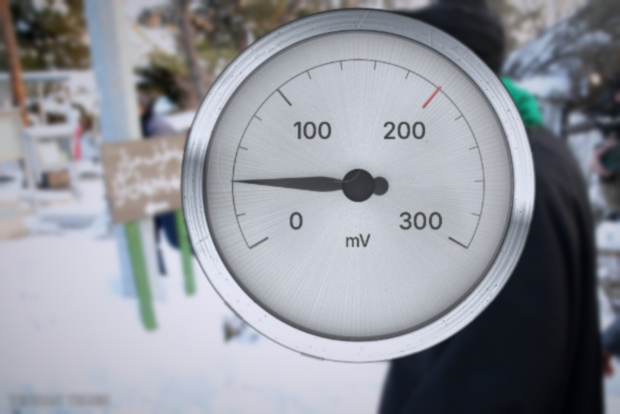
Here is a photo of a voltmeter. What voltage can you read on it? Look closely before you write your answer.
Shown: 40 mV
